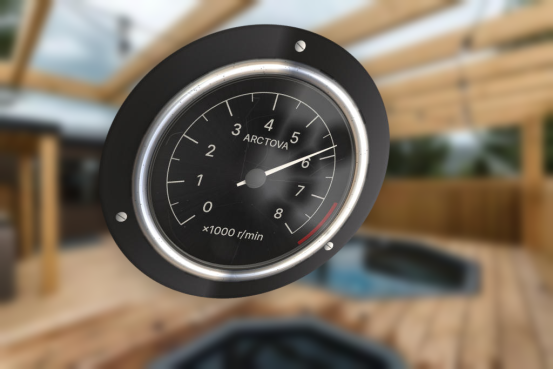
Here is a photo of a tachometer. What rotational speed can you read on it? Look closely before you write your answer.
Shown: 5750 rpm
